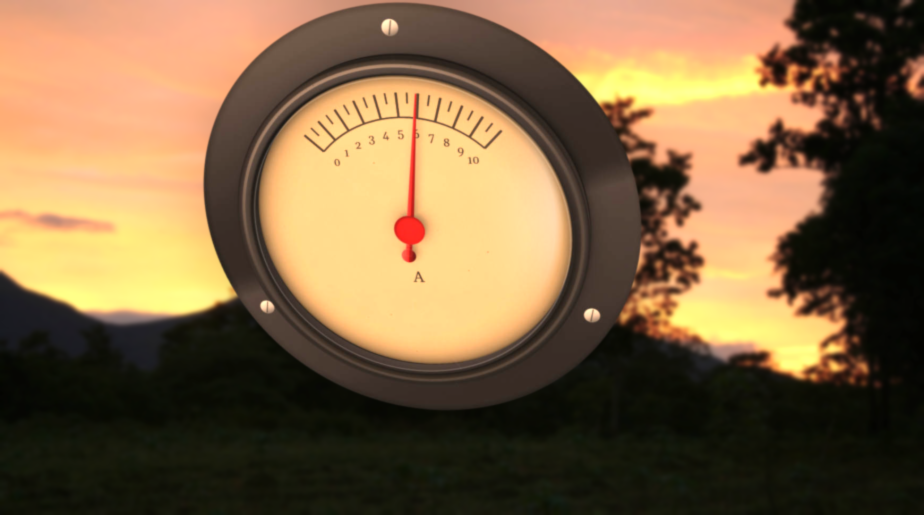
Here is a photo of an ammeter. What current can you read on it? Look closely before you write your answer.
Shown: 6 A
